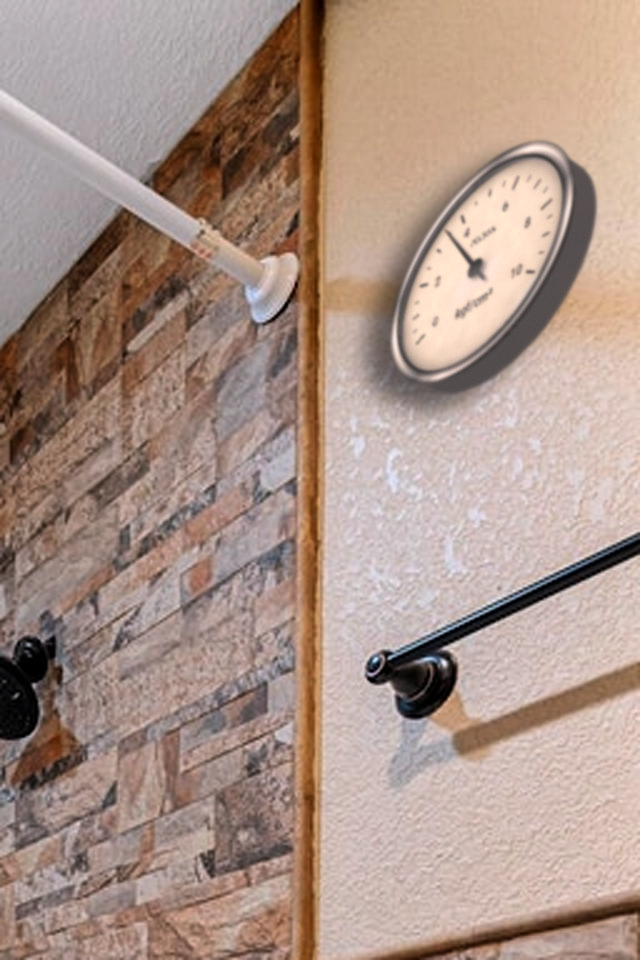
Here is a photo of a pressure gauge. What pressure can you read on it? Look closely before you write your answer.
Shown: 3.5 kg/cm²
